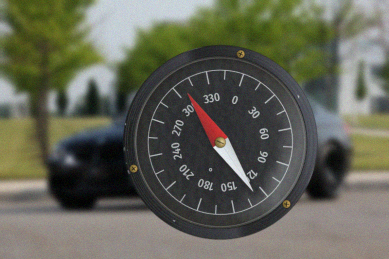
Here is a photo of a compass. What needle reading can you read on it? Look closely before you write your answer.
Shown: 307.5 °
